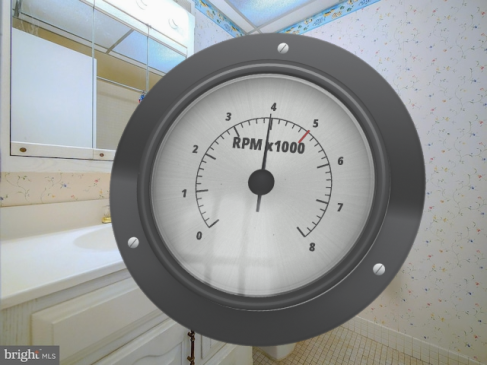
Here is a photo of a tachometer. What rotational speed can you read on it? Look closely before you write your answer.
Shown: 4000 rpm
